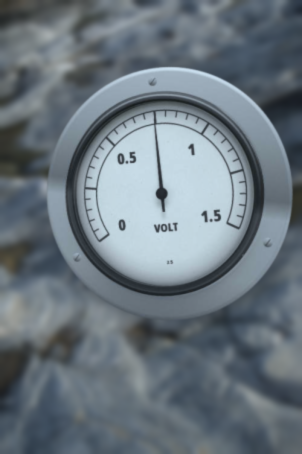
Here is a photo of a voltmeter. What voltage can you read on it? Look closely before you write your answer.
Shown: 0.75 V
